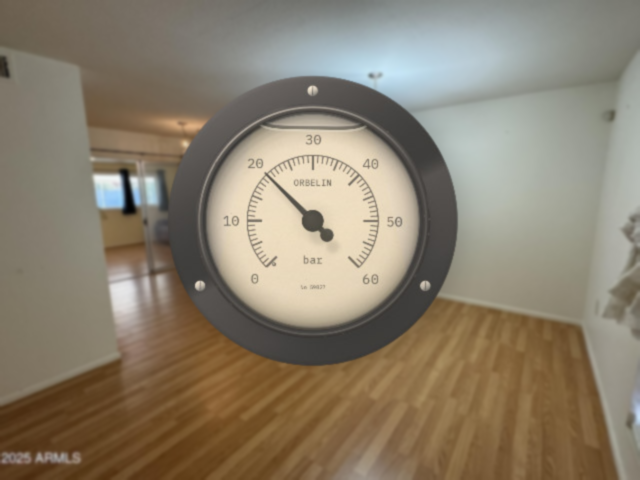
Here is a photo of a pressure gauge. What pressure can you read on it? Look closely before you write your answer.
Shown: 20 bar
